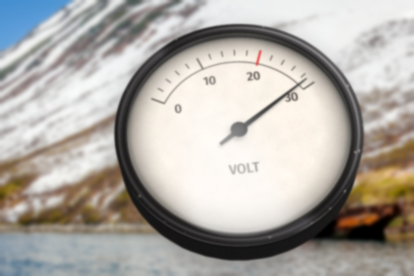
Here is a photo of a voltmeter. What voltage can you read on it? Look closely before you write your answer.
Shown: 29 V
